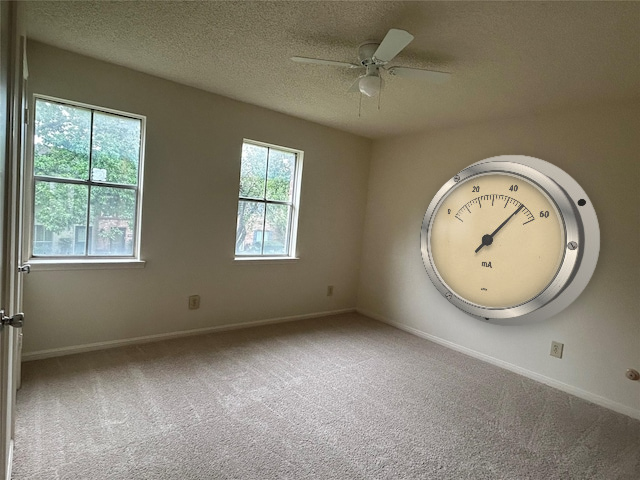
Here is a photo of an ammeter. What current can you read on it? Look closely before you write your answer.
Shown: 50 mA
